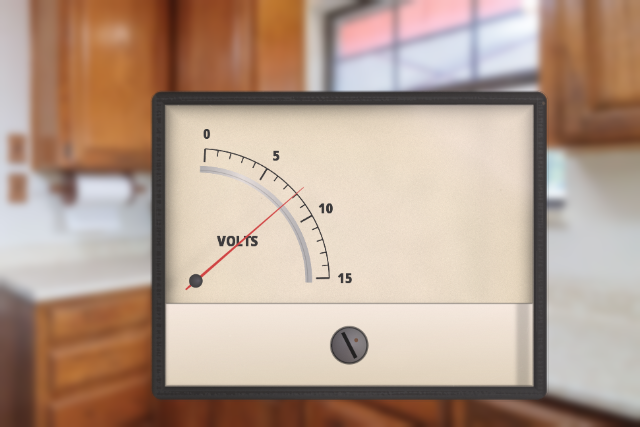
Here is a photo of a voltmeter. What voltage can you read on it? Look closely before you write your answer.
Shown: 8 V
